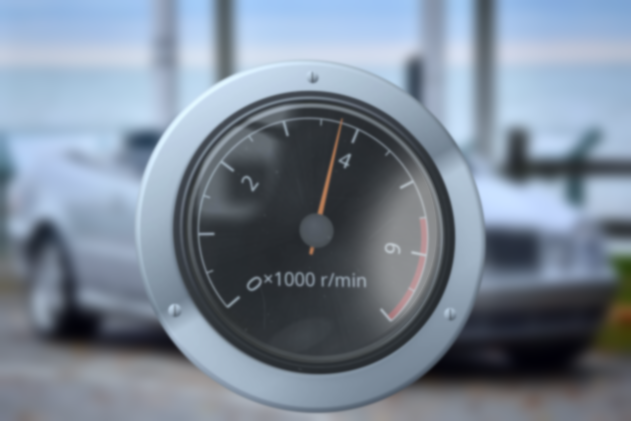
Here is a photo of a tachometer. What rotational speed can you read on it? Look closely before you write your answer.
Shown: 3750 rpm
